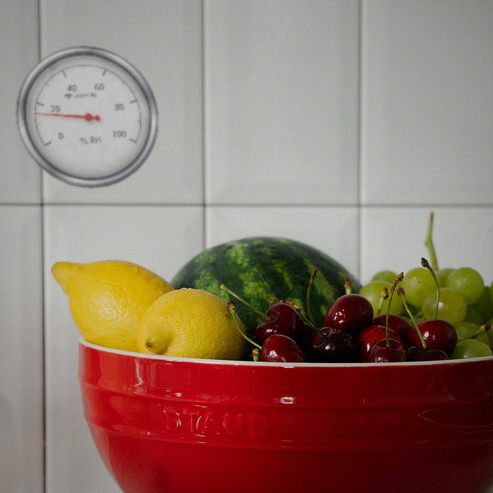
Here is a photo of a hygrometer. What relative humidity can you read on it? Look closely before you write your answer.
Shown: 15 %
